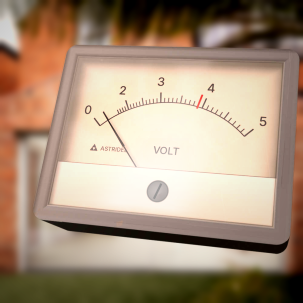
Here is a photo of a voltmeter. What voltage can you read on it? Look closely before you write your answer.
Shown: 1 V
